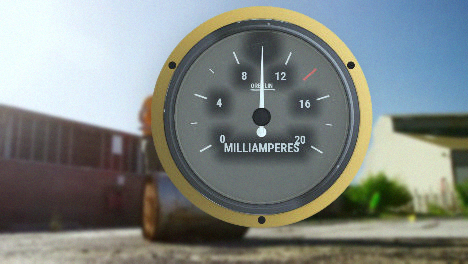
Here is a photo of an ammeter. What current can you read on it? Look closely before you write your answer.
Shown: 10 mA
